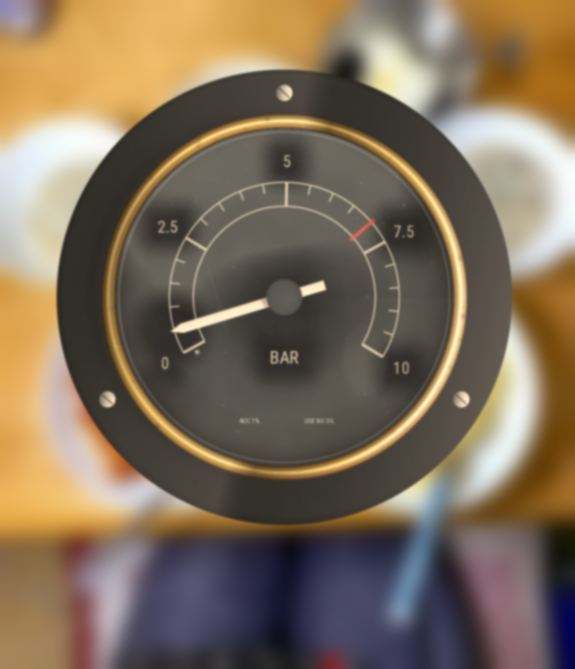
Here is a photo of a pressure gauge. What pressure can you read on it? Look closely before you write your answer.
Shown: 0.5 bar
